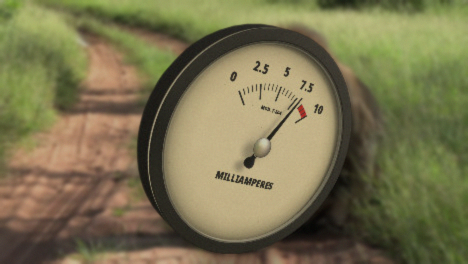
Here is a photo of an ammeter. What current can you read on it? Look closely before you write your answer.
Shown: 7.5 mA
